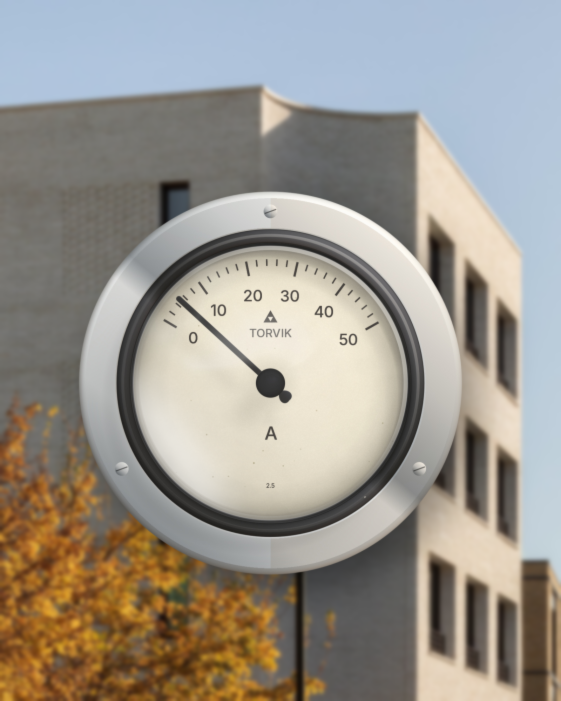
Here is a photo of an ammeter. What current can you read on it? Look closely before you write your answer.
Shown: 5 A
